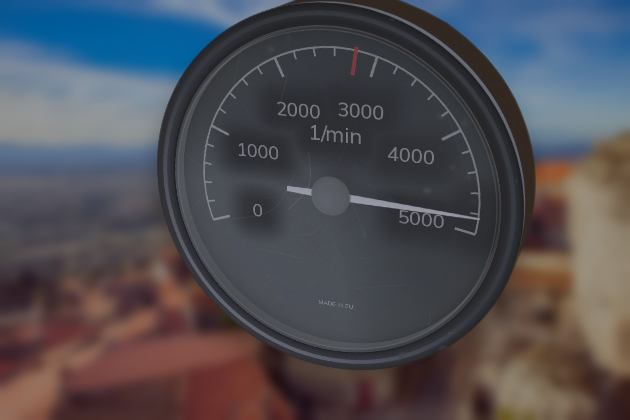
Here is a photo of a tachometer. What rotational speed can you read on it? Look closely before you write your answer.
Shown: 4800 rpm
